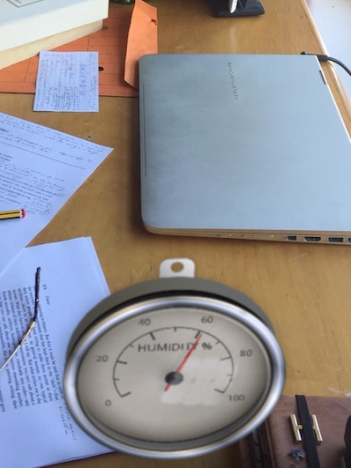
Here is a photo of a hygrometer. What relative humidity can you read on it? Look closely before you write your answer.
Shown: 60 %
